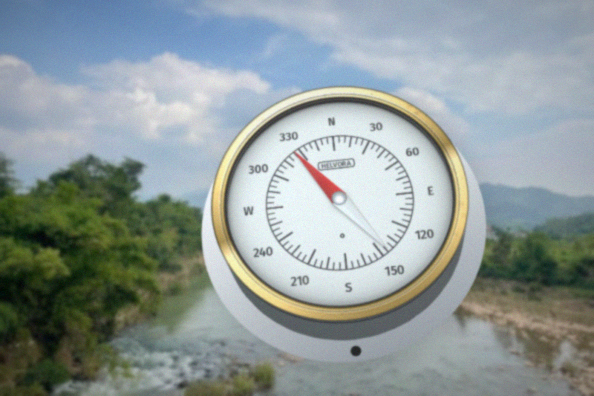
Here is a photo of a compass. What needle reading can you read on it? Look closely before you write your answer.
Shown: 325 °
